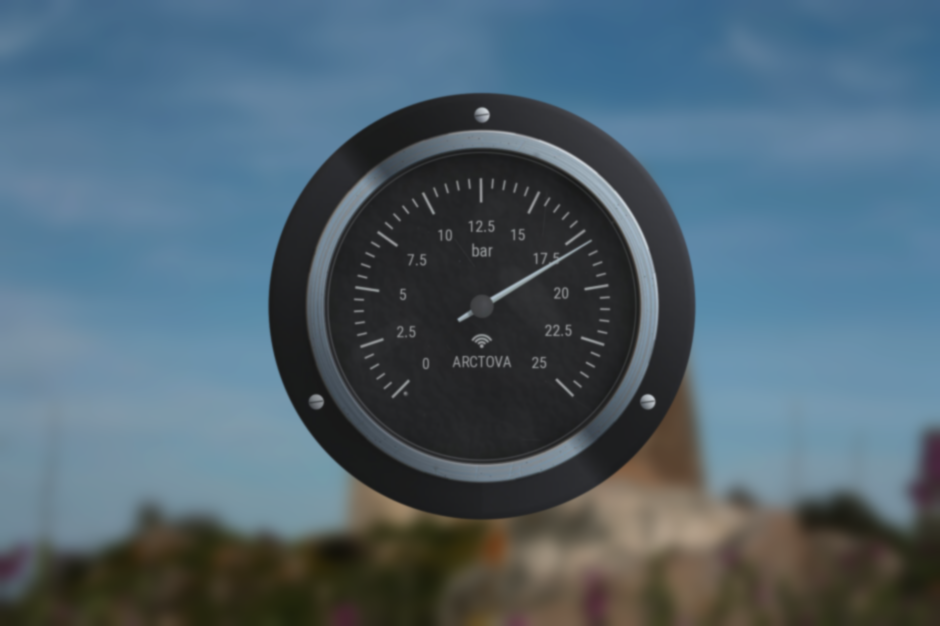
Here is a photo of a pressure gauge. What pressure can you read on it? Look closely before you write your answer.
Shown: 18 bar
